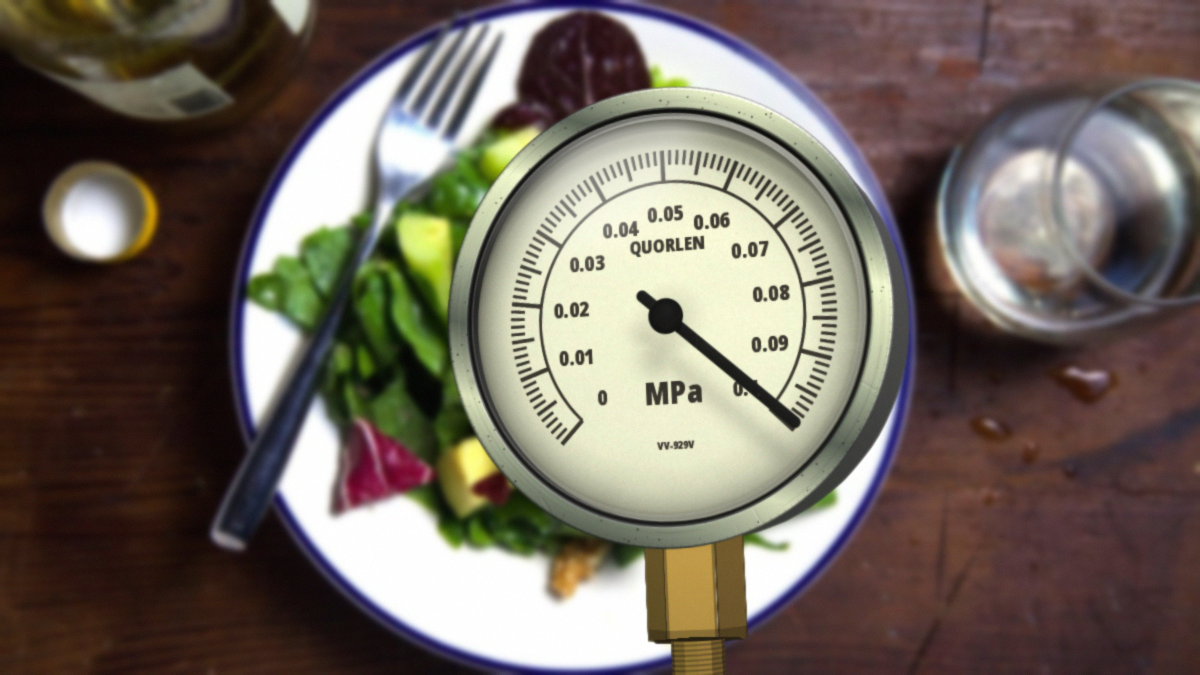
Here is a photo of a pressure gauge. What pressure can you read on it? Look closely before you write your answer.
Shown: 0.099 MPa
